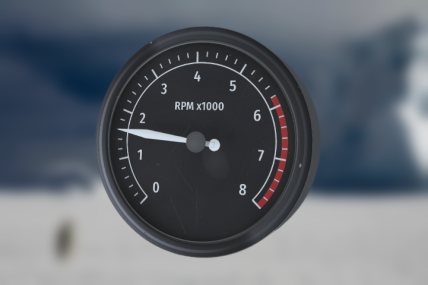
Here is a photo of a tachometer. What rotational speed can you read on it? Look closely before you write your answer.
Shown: 1600 rpm
